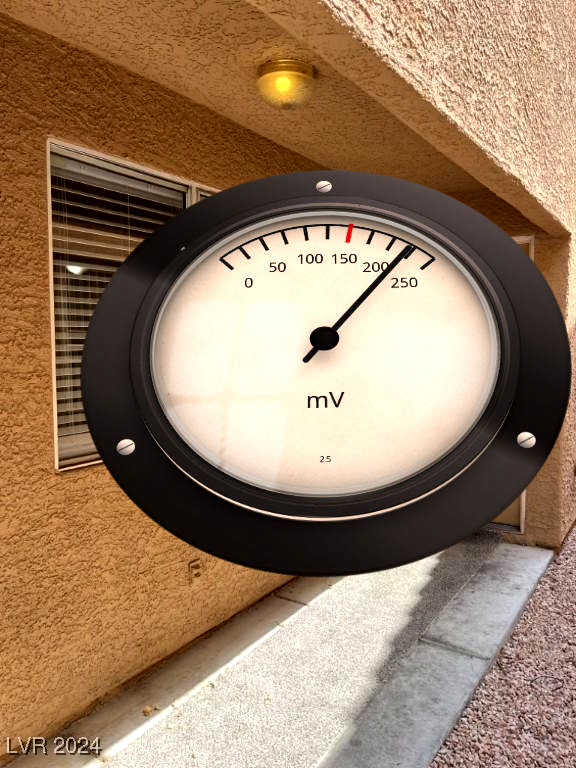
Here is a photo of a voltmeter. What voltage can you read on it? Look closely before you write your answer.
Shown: 225 mV
